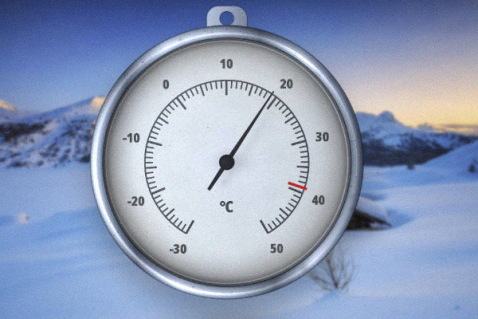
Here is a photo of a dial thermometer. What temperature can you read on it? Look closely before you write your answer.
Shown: 19 °C
